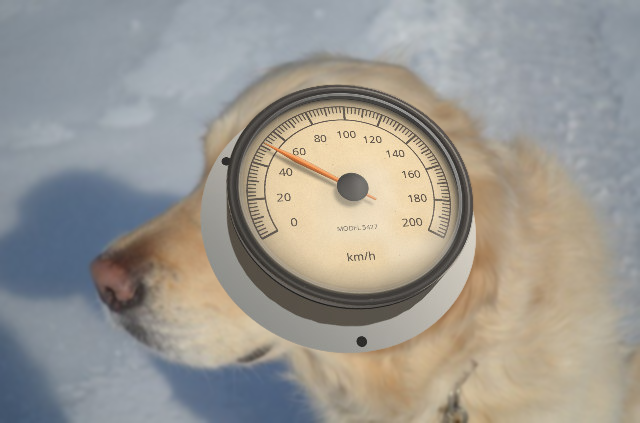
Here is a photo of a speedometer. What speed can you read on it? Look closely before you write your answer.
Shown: 50 km/h
